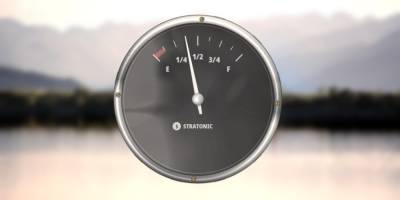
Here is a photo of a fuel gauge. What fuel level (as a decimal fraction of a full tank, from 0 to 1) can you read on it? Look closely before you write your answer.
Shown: 0.375
